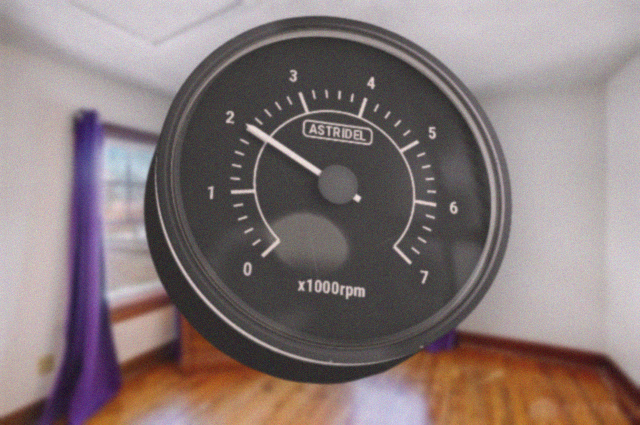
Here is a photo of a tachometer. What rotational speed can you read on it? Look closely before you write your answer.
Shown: 2000 rpm
